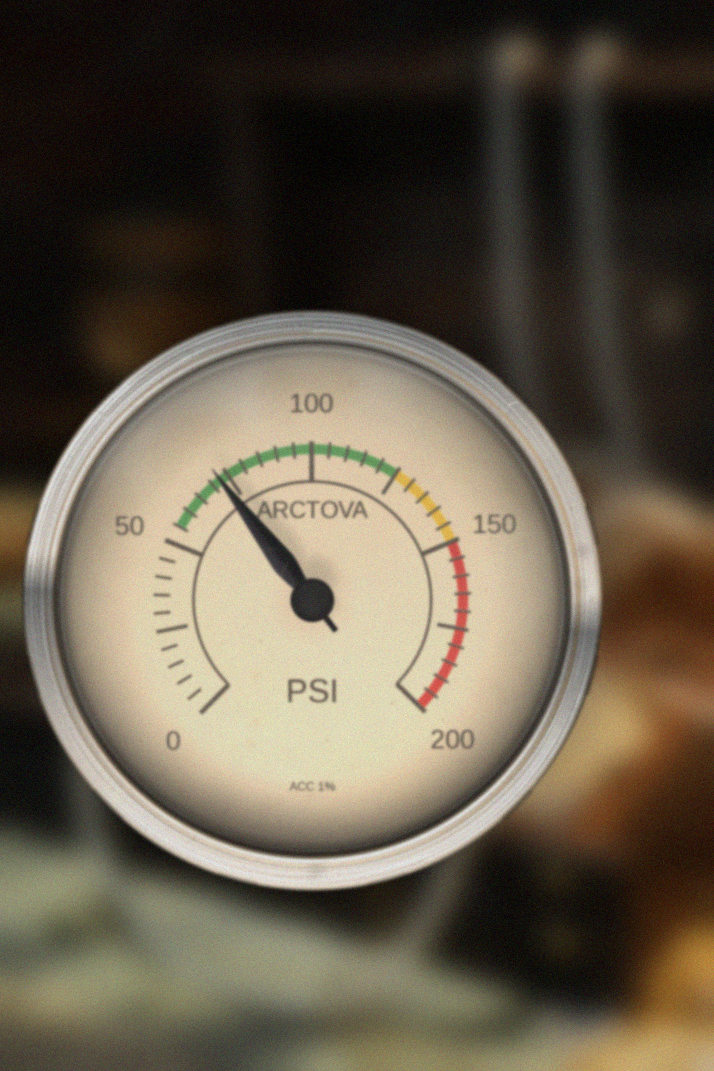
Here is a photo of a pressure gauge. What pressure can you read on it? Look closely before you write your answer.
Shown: 72.5 psi
